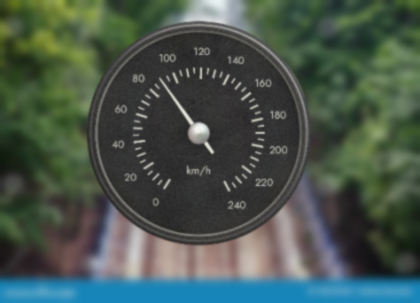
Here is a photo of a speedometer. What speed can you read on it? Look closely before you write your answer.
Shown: 90 km/h
